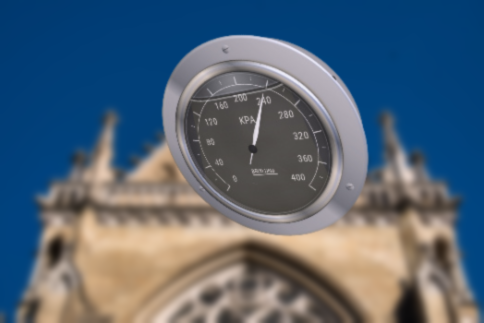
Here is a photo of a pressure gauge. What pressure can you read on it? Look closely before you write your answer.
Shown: 240 kPa
